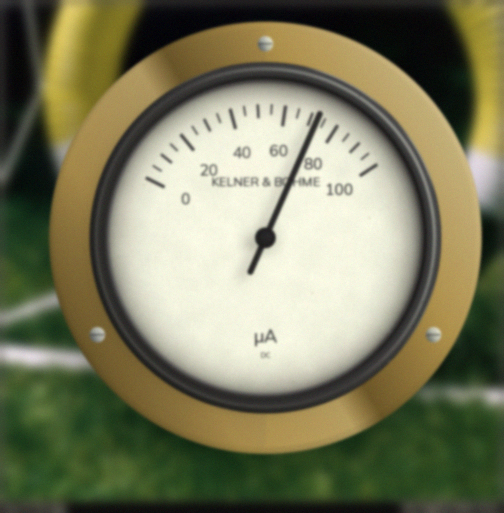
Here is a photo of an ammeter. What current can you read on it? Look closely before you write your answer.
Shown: 72.5 µA
